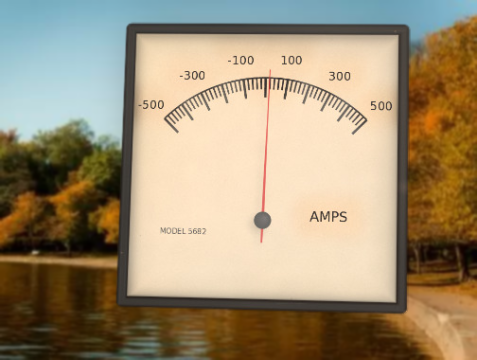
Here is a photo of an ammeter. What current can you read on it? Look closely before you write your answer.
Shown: 20 A
